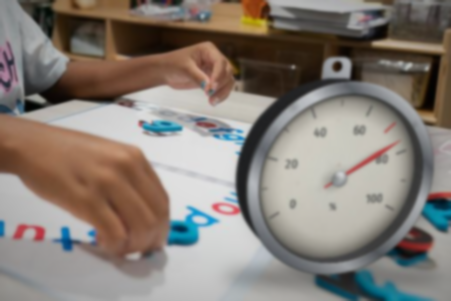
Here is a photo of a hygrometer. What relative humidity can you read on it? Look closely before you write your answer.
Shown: 75 %
